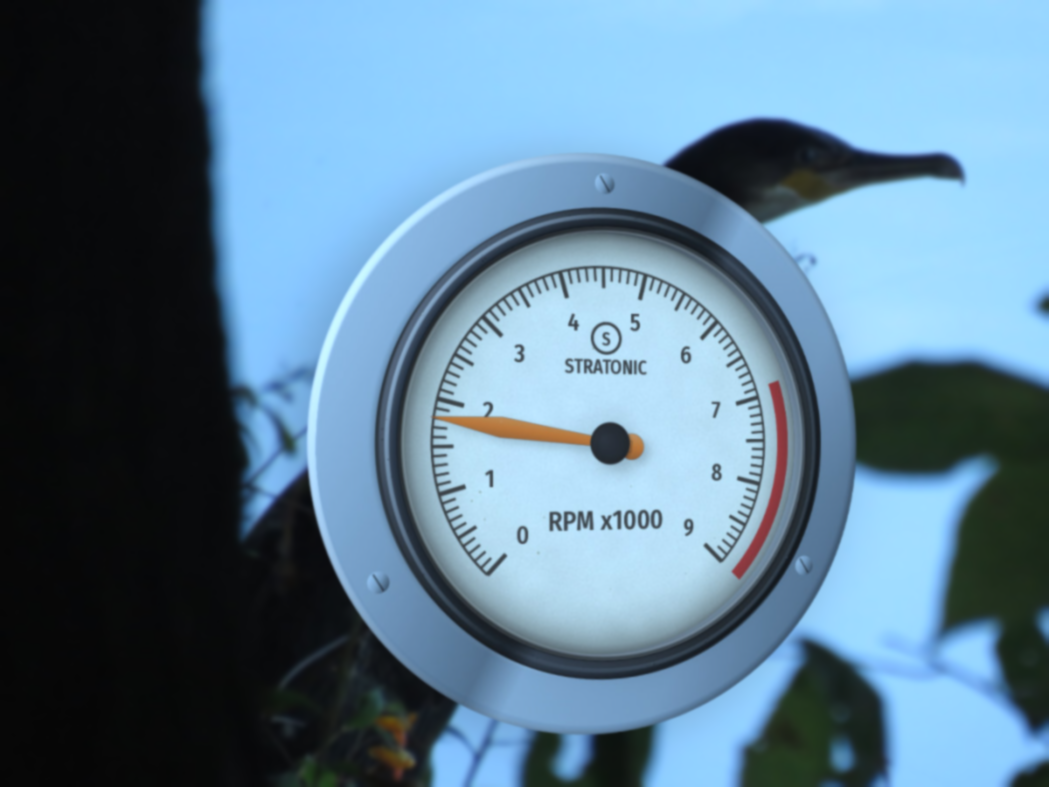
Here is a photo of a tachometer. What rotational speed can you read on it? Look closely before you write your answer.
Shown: 1800 rpm
